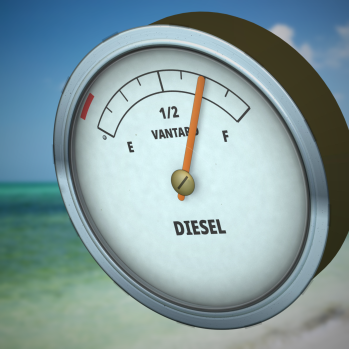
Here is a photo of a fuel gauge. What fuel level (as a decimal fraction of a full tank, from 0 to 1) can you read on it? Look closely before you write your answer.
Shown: 0.75
